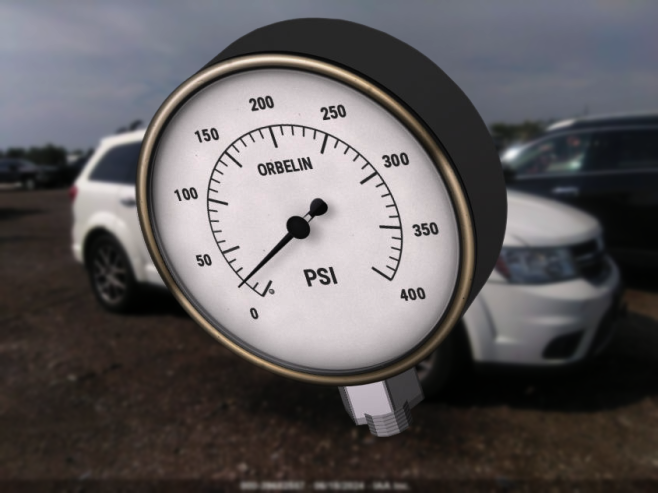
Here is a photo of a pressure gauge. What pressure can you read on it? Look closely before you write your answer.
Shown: 20 psi
